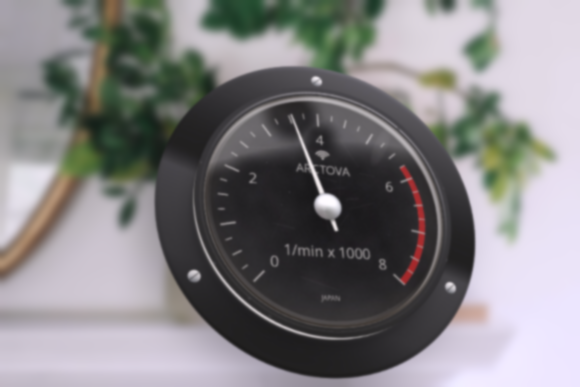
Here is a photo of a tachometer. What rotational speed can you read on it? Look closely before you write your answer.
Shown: 3500 rpm
